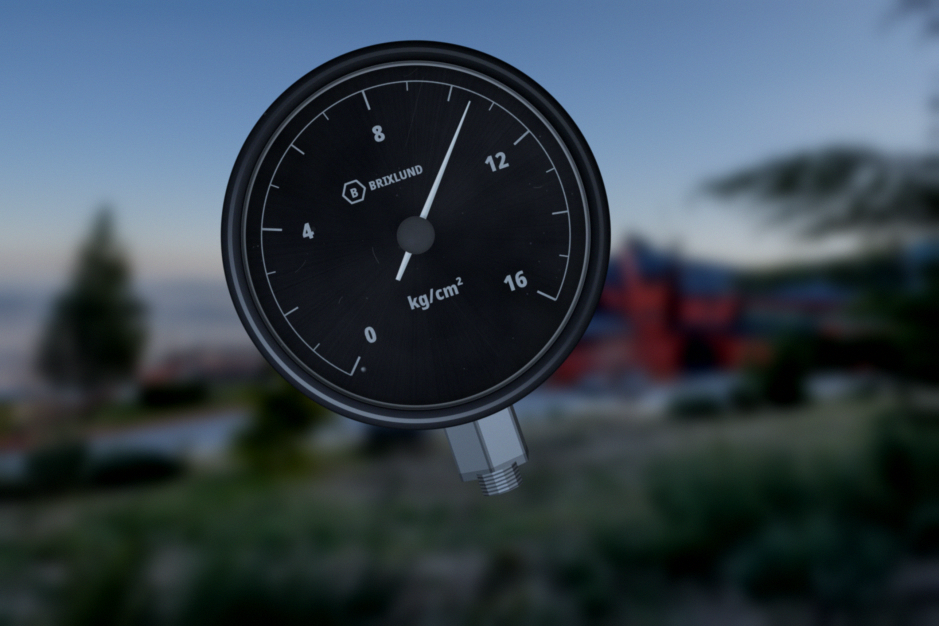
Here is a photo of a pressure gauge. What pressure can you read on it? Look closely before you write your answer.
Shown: 10.5 kg/cm²
